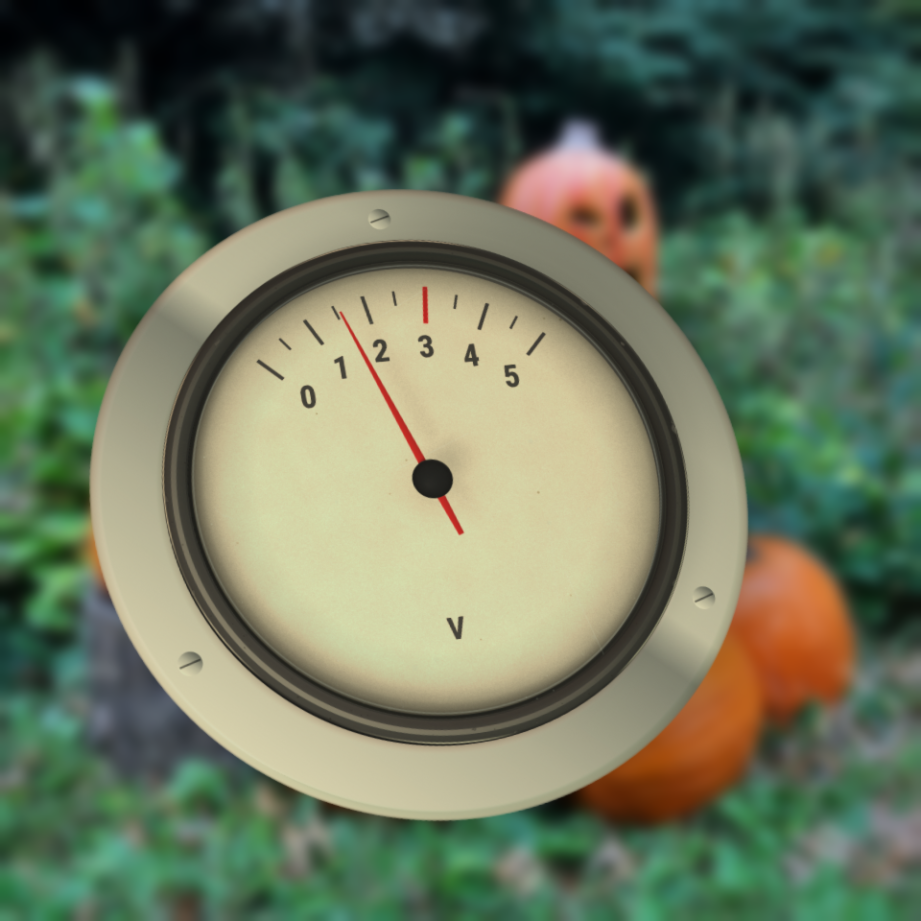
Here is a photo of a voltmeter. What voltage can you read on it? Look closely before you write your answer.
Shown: 1.5 V
